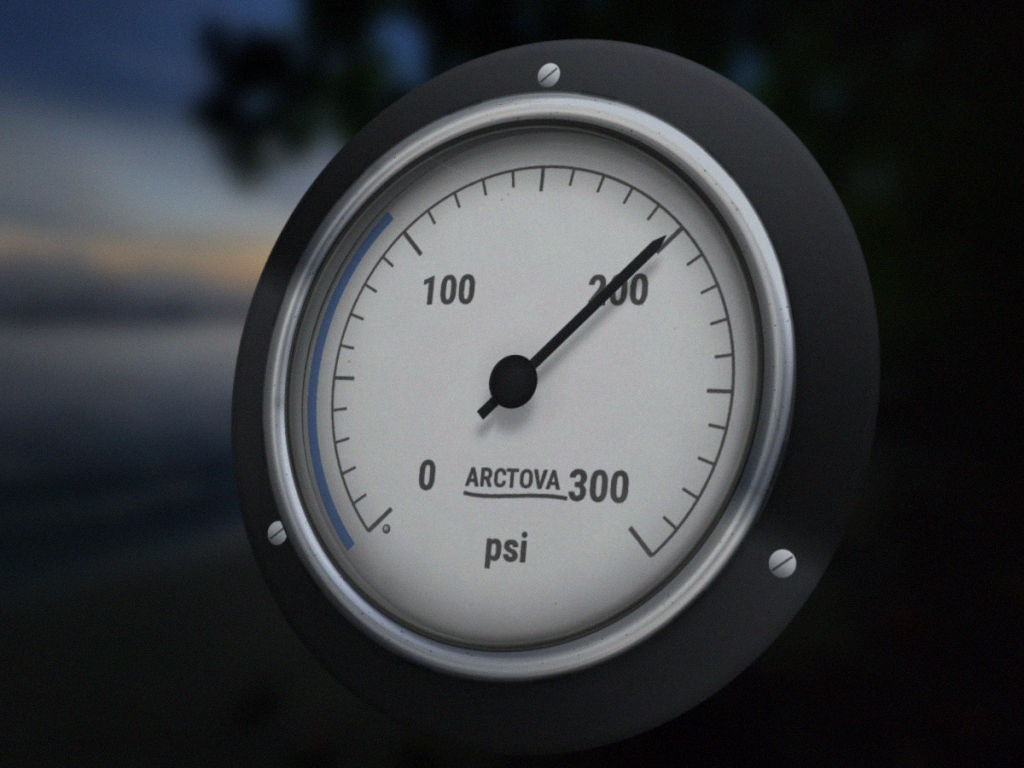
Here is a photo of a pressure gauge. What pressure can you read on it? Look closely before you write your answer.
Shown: 200 psi
